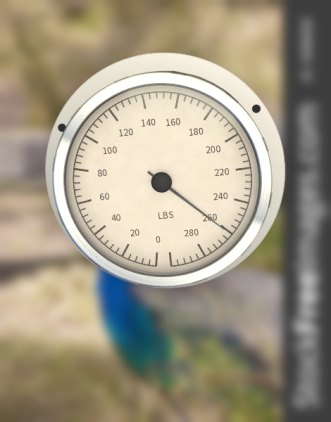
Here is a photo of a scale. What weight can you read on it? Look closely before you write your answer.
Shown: 260 lb
